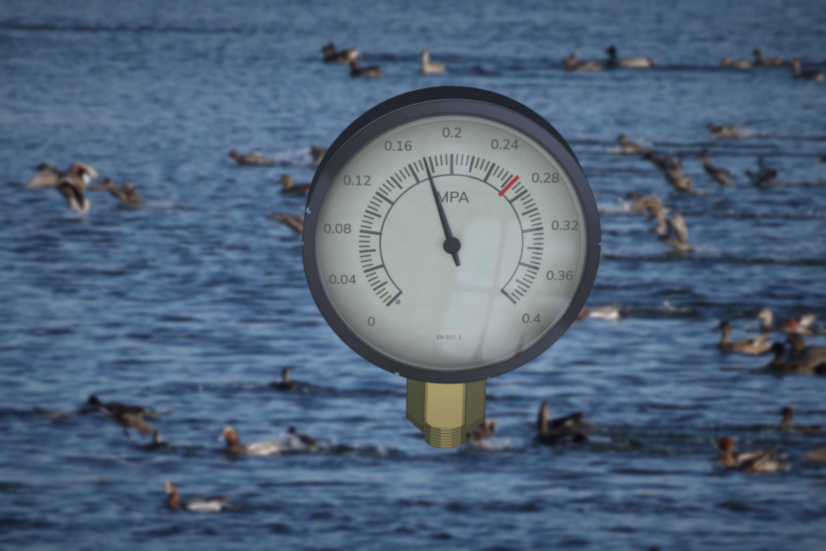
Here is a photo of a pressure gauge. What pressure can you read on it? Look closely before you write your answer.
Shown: 0.175 MPa
